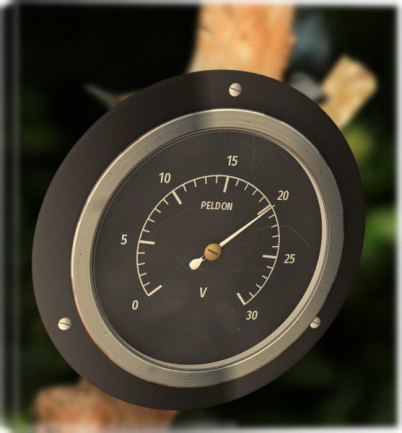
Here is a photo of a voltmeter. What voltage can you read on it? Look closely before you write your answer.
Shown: 20 V
